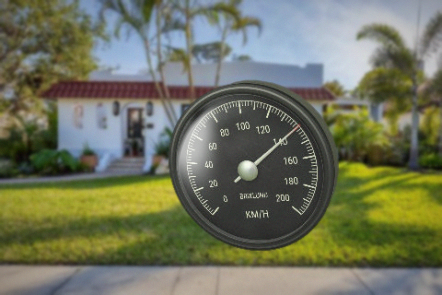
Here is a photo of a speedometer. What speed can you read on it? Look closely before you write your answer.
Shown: 140 km/h
